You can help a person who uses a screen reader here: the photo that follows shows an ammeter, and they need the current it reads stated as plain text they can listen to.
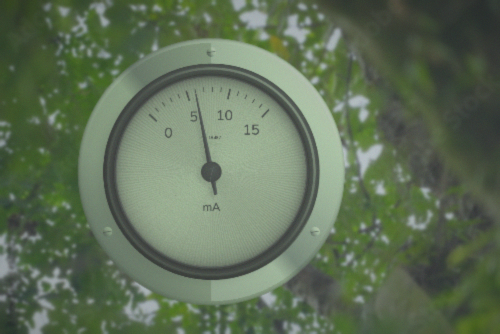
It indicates 6 mA
